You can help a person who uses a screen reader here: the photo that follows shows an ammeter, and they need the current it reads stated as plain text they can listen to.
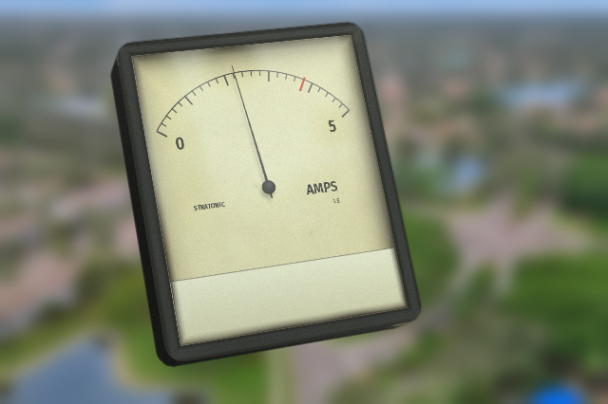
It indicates 2.2 A
